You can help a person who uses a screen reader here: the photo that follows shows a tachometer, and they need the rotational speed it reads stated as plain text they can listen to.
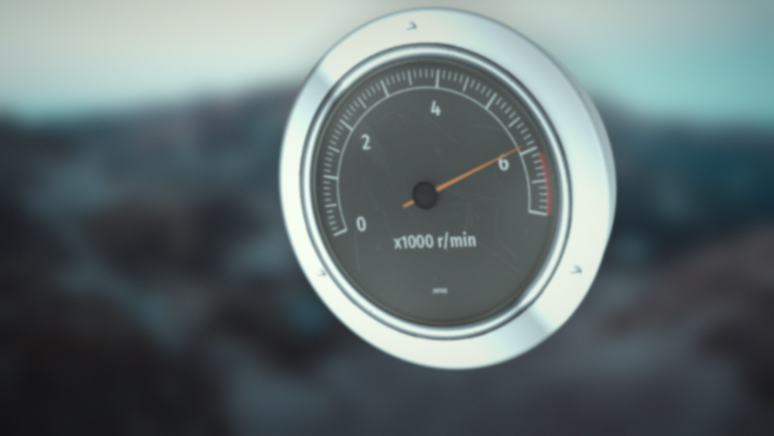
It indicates 5900 rpm
